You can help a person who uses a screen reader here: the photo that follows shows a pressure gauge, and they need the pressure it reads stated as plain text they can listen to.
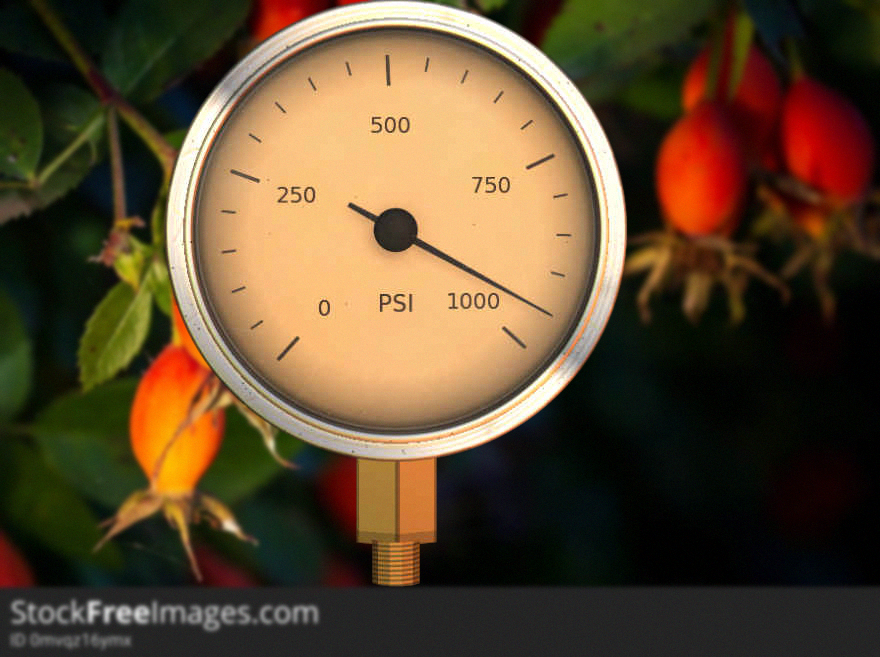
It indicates 950 psi
